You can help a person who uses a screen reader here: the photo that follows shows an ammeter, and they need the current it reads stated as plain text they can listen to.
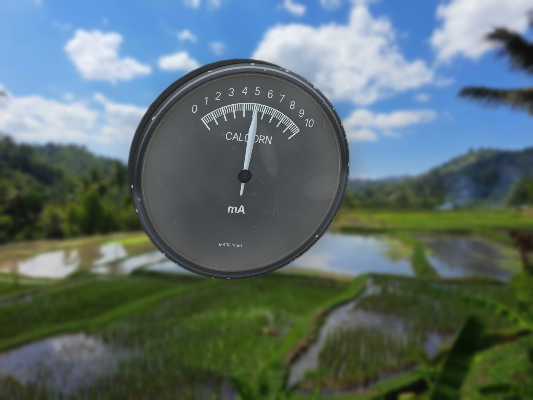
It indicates 5 mA
